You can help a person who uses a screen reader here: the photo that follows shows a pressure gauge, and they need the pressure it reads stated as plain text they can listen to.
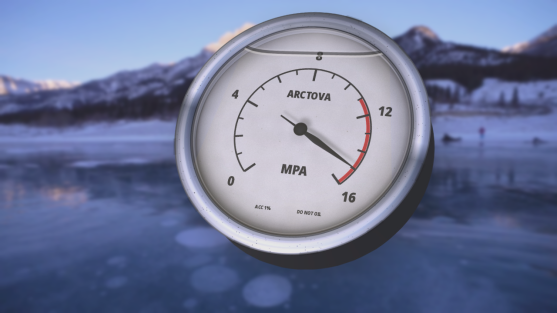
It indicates 15 MPa
